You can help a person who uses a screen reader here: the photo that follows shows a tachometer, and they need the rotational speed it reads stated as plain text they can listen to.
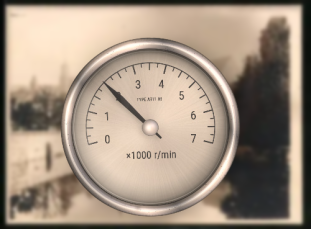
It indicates 2000 rpm
